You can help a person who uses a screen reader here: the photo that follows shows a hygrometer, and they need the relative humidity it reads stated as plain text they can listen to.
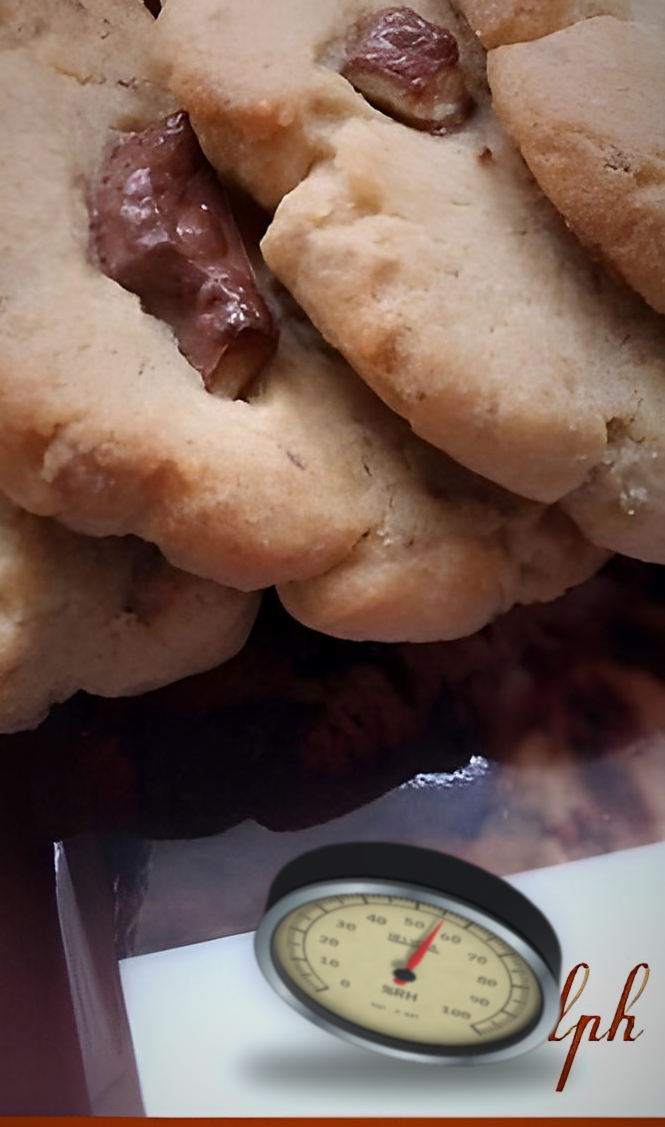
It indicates 55 %
